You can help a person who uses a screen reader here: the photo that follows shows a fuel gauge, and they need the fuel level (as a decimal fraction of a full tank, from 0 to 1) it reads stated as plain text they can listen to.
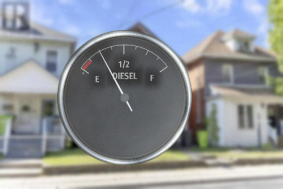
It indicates 0.25
